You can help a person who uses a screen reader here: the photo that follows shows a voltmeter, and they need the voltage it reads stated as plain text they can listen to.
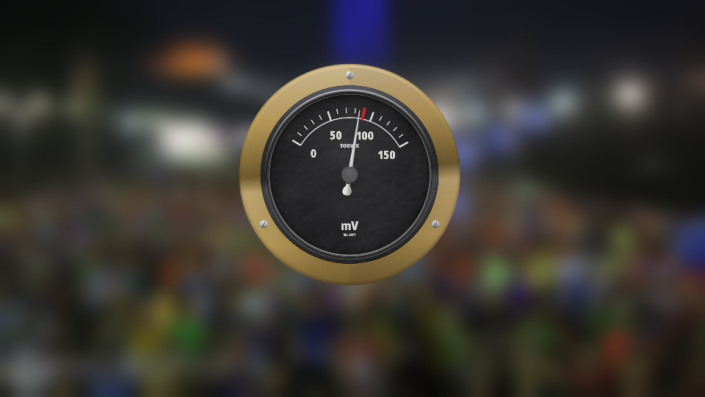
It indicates 85 mV
